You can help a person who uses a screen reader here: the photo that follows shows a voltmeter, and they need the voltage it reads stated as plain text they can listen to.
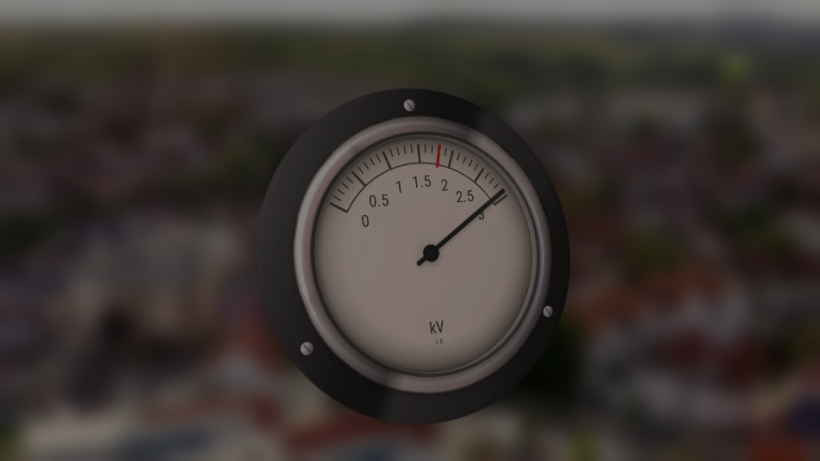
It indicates 2.9 kV
